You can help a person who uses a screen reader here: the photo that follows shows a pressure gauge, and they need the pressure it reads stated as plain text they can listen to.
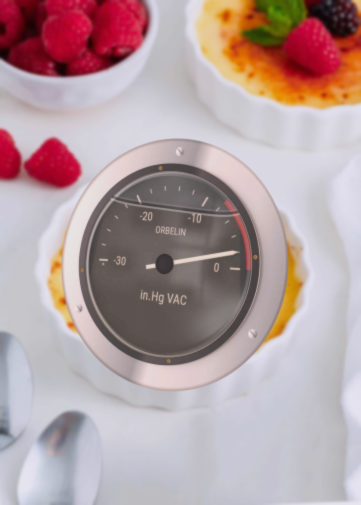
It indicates -2 inHg
